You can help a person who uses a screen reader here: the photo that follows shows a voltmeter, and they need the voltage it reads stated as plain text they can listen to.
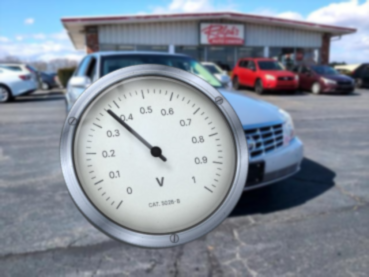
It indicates 0.36 V
